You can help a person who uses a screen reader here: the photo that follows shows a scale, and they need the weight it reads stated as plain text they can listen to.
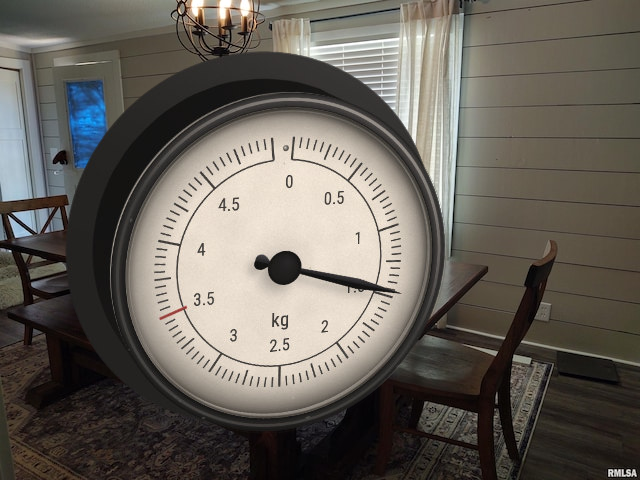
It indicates 1.45 kg
